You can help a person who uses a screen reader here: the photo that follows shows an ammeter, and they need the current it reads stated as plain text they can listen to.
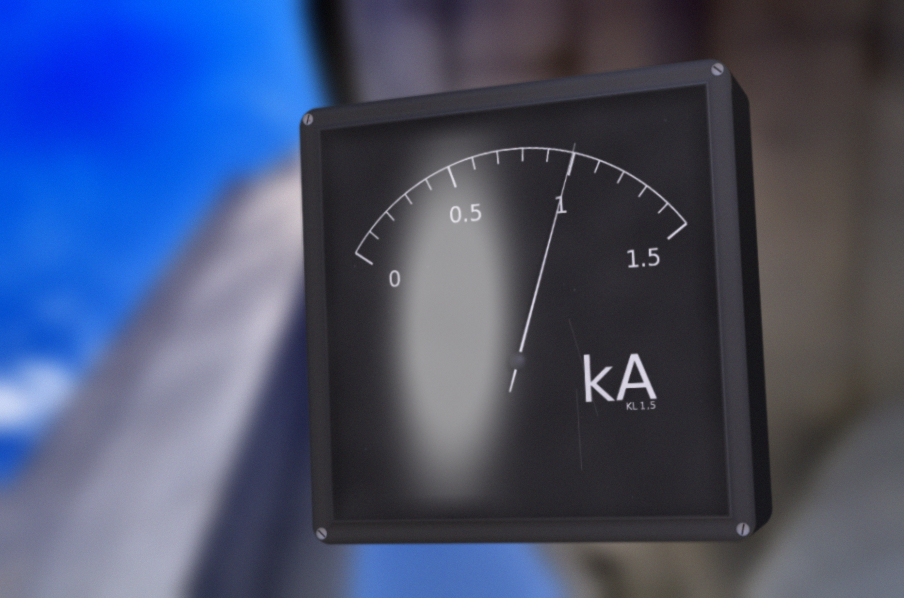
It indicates 1 kA
